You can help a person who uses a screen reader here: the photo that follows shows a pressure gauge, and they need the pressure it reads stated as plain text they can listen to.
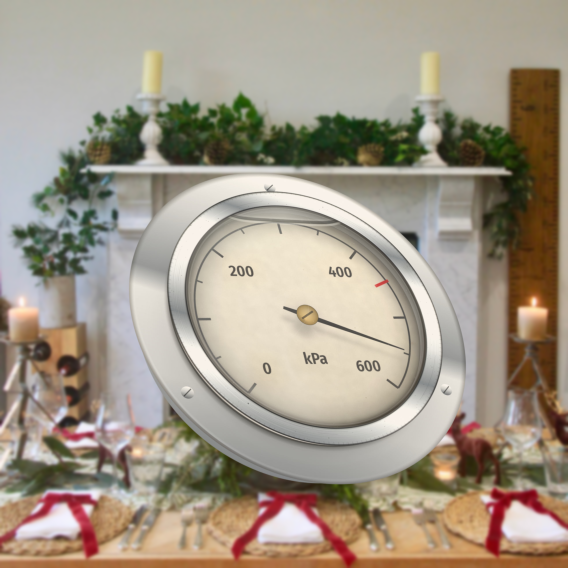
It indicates 550 kPa
